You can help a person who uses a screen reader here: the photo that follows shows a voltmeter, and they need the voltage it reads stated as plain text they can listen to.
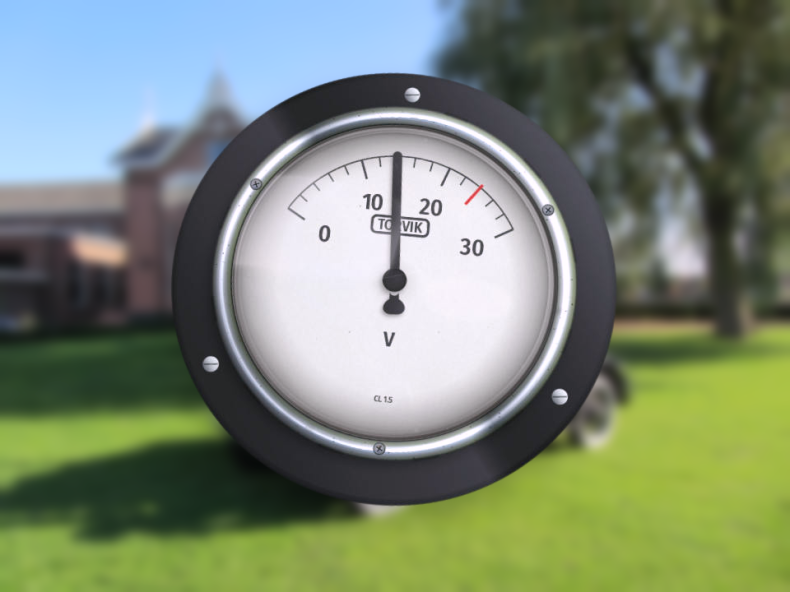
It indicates 14 V
